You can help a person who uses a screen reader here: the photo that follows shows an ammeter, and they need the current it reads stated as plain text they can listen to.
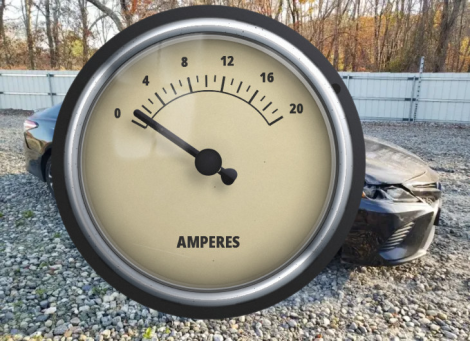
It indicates 1 A
